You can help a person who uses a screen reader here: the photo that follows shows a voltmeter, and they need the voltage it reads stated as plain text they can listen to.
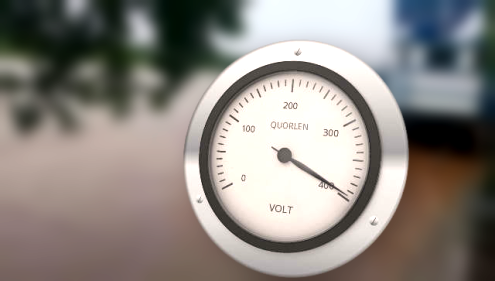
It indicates 395 V
